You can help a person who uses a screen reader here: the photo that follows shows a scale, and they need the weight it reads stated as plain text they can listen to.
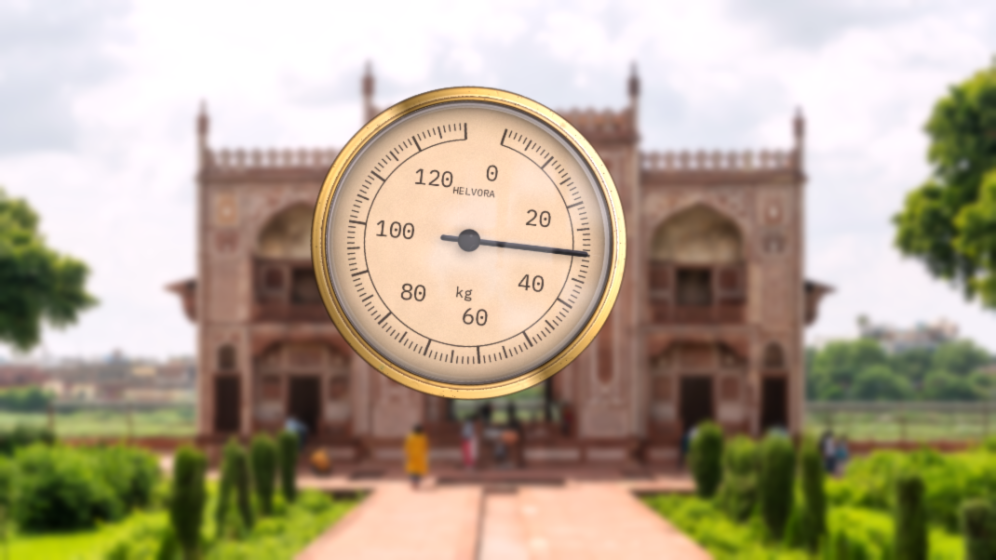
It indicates 30 kg
